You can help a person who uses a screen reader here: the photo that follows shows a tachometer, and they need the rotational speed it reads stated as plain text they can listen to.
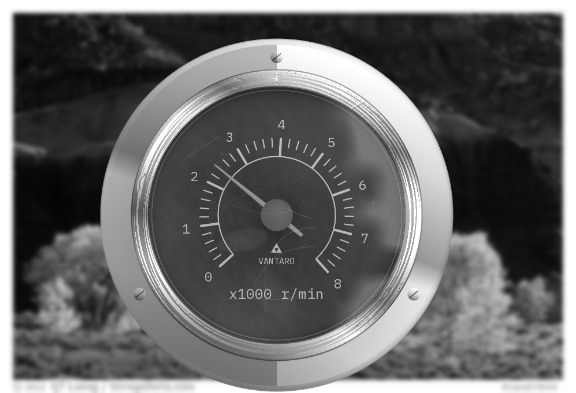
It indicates 2400 rpm
